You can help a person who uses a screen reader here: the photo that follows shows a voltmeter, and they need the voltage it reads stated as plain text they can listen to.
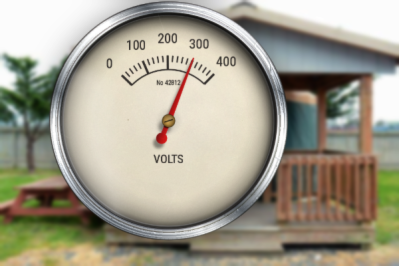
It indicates 300 V
